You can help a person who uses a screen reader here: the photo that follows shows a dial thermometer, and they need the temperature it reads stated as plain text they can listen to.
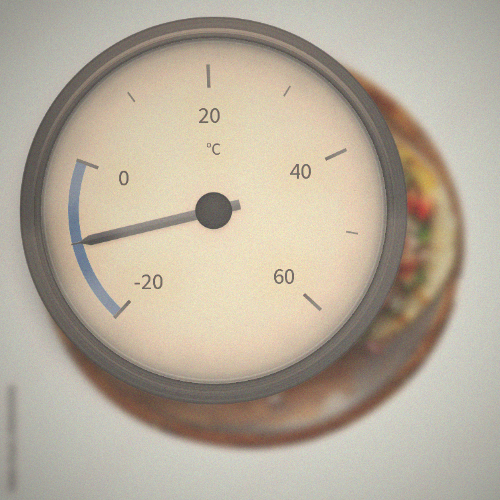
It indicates -10 °C
